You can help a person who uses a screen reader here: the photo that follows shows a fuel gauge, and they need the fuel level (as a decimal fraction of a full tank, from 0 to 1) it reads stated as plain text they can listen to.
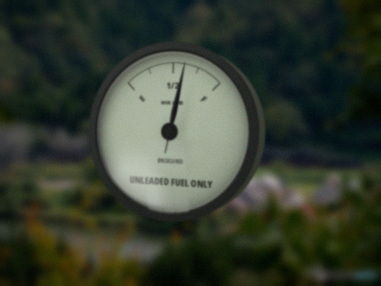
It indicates 0.625
